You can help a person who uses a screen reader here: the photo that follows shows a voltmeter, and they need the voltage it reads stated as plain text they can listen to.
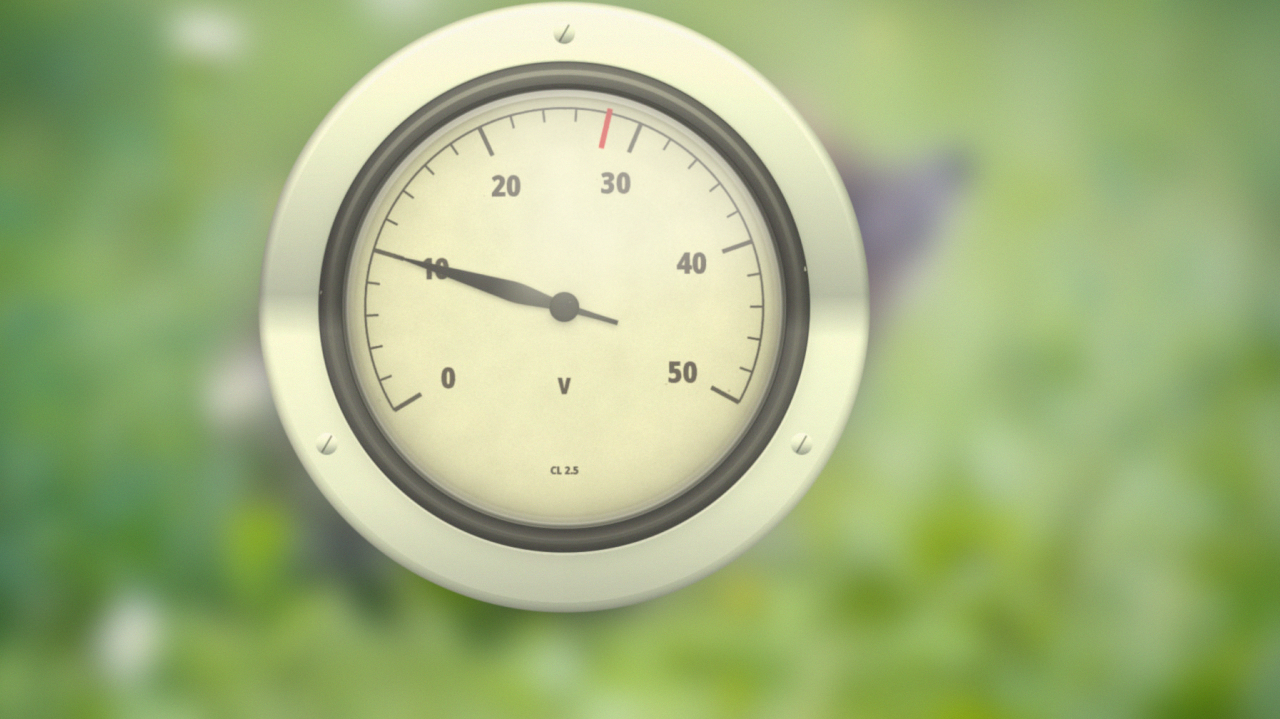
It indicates 10 V
